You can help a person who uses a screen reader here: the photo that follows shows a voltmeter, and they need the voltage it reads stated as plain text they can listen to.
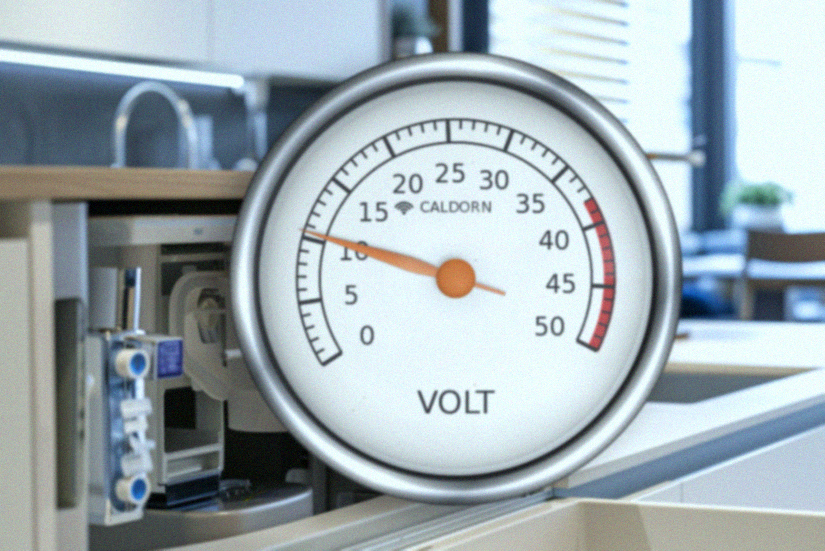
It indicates 10.5 V
